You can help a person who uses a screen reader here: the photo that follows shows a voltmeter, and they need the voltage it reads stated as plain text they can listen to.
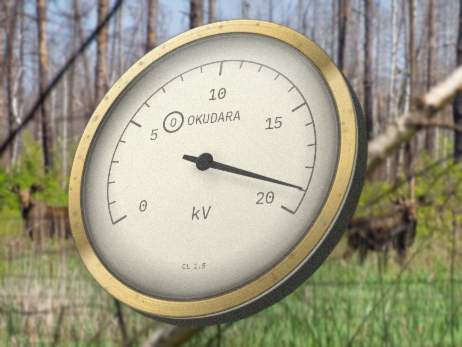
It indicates 19 kV
